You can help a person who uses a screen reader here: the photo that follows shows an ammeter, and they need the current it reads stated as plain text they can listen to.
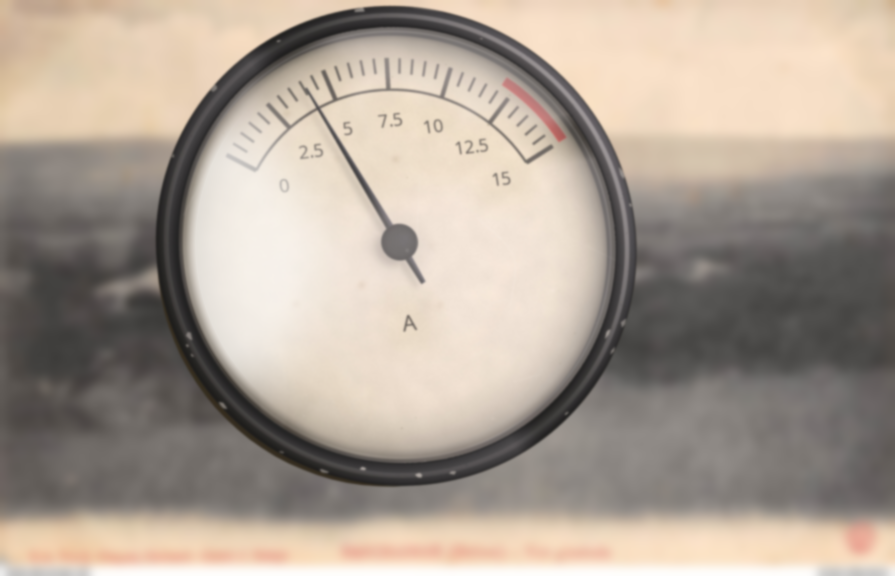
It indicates 4 A
